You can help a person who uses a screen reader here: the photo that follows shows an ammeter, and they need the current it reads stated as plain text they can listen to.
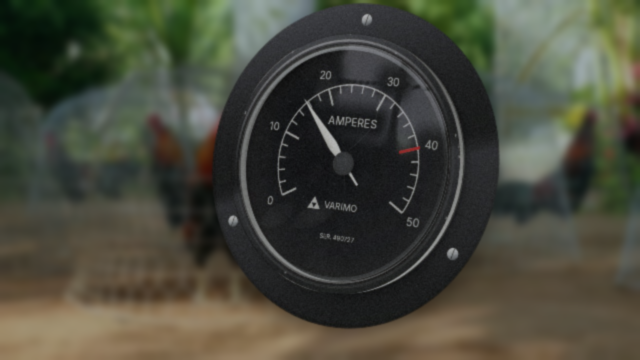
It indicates 16 A
